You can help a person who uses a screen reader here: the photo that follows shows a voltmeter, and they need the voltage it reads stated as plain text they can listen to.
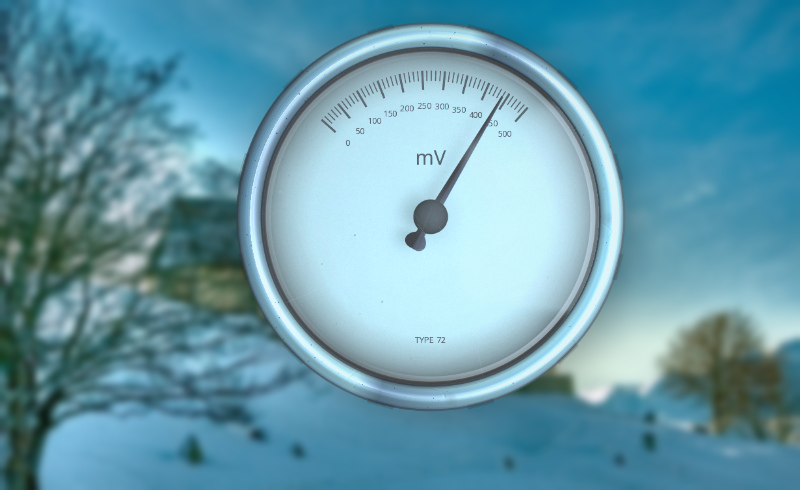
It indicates 440 mV
